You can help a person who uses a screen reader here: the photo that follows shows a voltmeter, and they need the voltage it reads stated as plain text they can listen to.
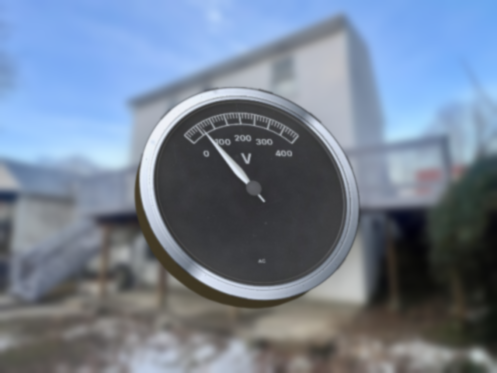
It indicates 50 V
